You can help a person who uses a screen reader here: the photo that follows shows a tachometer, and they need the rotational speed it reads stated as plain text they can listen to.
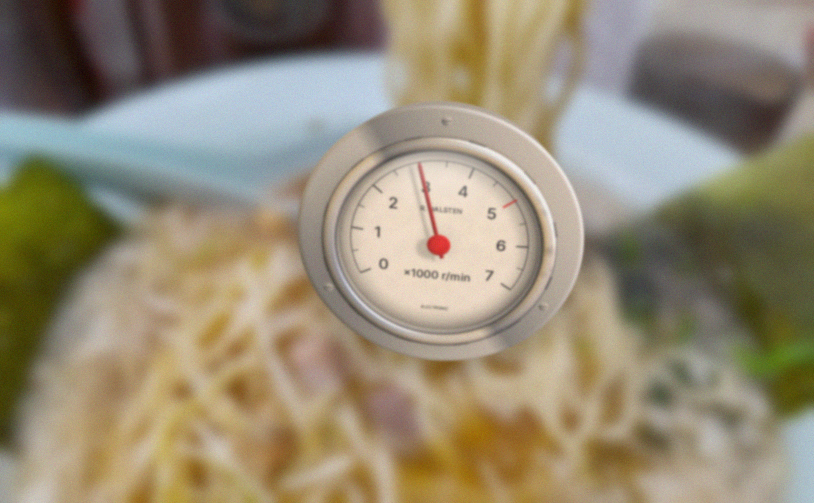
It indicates 3000 rpm
